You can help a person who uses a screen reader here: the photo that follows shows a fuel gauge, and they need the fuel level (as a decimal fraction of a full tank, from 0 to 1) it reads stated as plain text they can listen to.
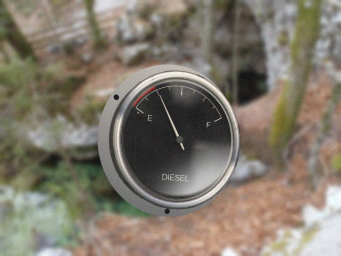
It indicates 0.25
